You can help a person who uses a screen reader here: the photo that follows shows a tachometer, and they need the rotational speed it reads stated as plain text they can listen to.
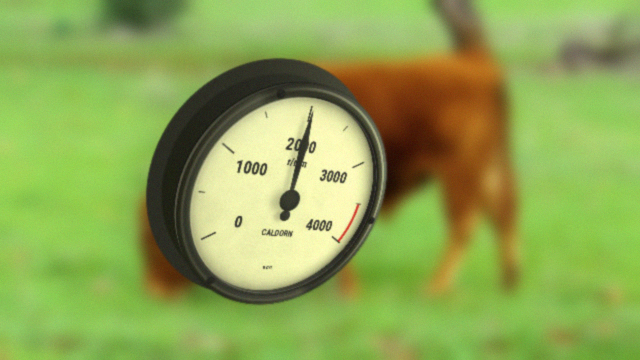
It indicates 2000 rpm
